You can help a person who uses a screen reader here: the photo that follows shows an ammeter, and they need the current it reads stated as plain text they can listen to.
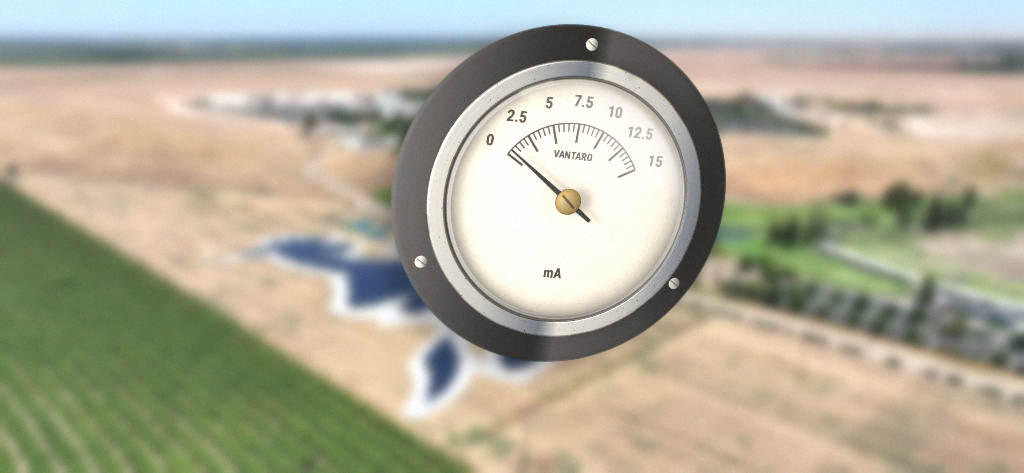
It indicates 0.5 mA
